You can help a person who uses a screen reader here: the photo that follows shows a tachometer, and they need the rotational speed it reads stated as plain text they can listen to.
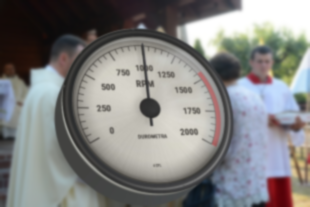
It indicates 1000 rpm
